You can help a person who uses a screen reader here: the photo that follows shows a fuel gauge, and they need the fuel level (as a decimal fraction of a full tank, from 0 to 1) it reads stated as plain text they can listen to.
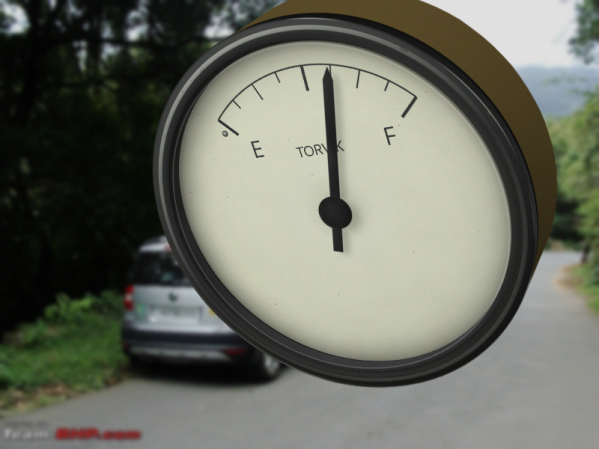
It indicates 0.625
